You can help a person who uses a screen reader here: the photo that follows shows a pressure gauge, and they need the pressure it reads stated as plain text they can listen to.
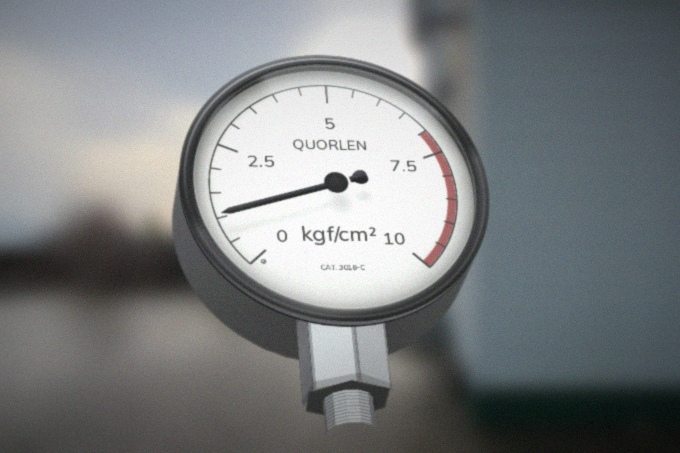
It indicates 1 kg/cm²
